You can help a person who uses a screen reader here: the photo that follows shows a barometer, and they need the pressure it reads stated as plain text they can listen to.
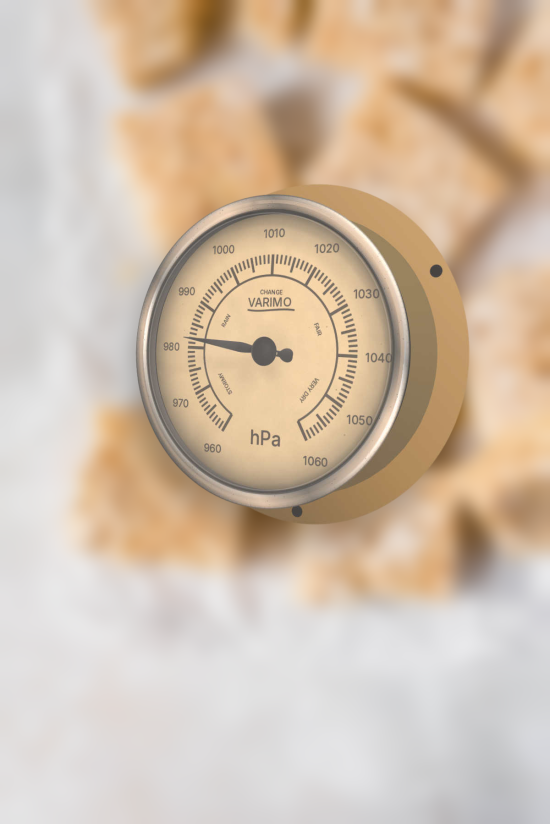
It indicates 982 hPa
